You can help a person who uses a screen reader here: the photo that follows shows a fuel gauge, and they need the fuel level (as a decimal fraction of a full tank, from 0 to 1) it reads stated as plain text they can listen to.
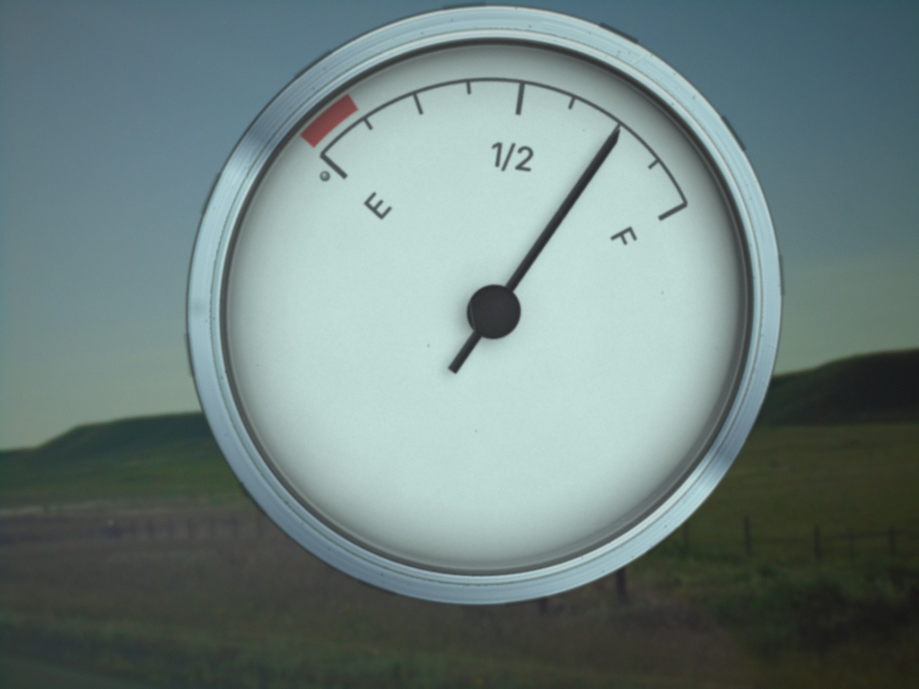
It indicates 0.75
